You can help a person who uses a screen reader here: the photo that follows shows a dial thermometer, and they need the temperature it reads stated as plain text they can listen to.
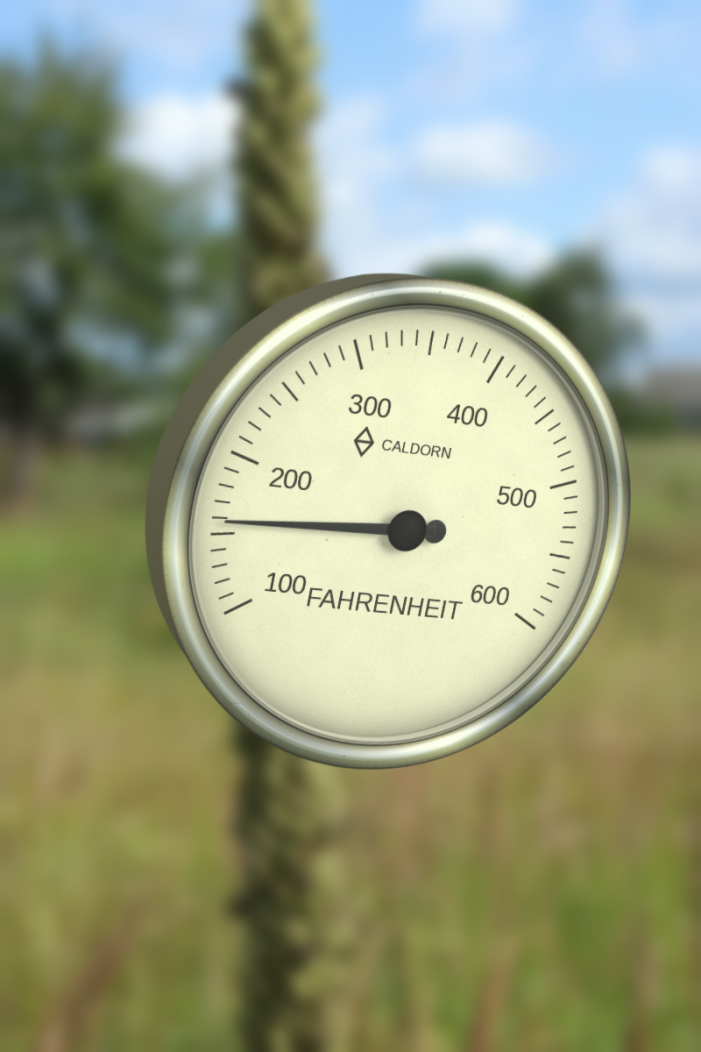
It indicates 160 °F
